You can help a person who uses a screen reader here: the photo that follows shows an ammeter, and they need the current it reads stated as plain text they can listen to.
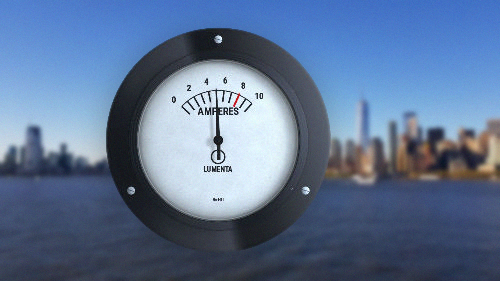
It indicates 5 A
